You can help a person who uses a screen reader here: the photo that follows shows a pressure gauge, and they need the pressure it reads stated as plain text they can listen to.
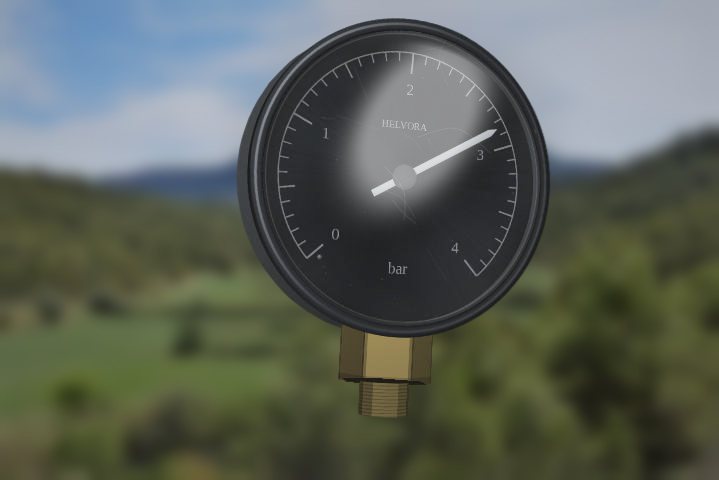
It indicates 2.85 bar
